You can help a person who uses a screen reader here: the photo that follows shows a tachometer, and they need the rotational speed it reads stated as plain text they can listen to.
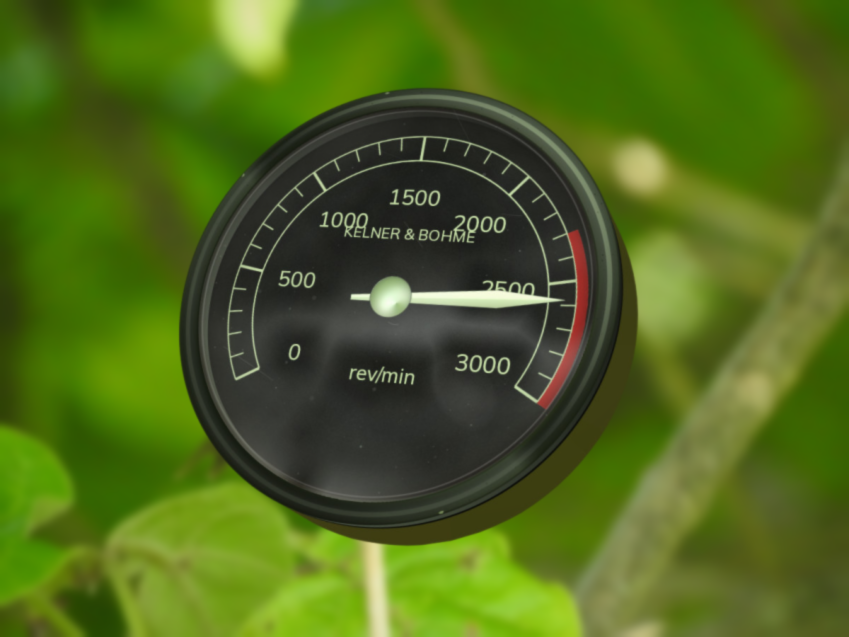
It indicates 2600 rpm
